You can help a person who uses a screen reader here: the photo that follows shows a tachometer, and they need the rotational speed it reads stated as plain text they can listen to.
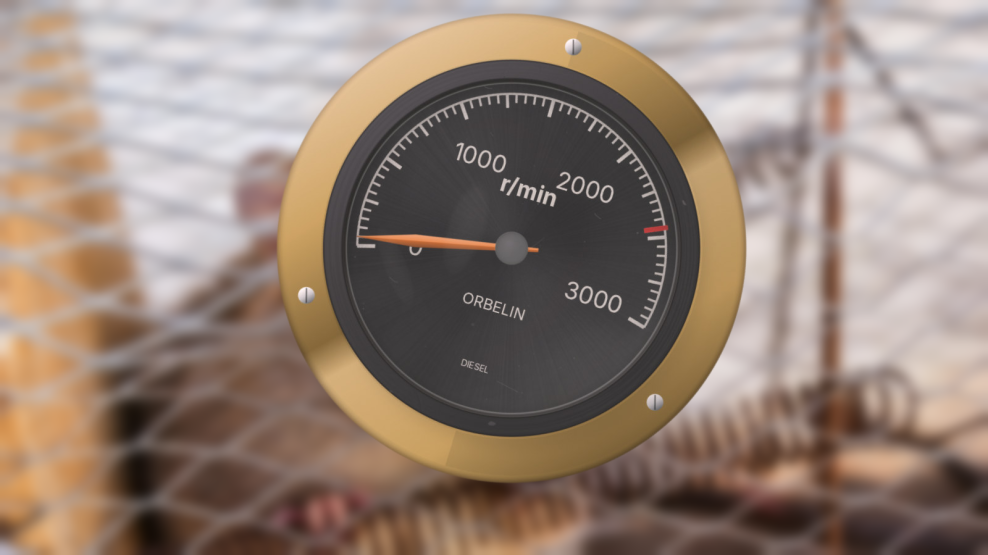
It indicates 50 rpm
